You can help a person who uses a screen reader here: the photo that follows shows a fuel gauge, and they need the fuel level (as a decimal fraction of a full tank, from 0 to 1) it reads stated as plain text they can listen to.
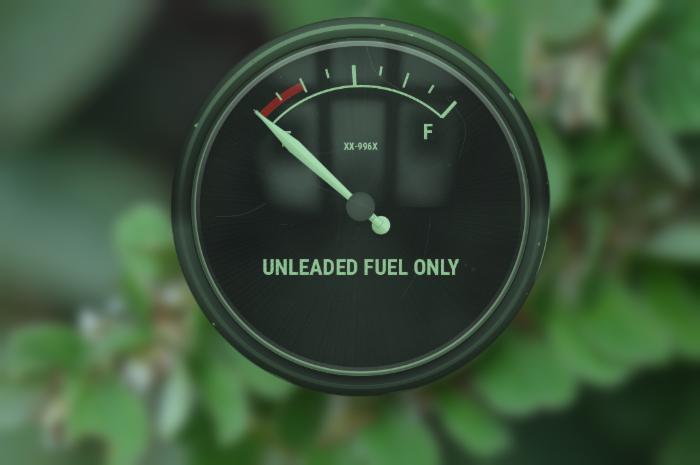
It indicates 0
